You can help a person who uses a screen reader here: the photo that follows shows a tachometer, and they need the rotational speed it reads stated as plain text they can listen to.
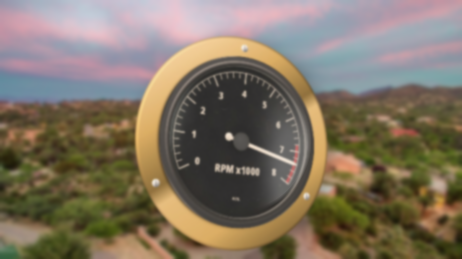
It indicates 7400 rpm
